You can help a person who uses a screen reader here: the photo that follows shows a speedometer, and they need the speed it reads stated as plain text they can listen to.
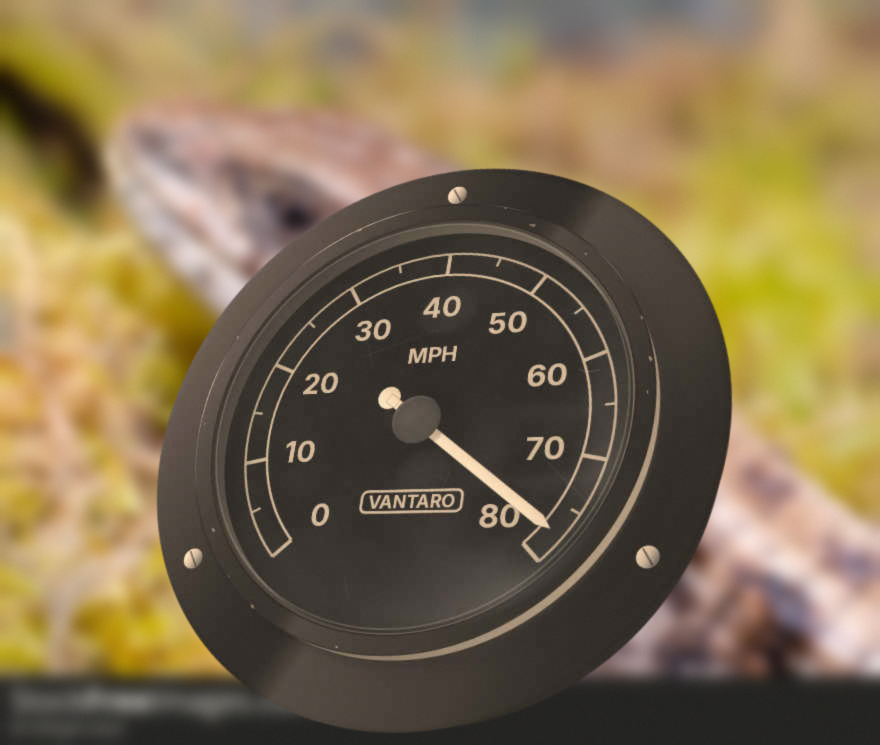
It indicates 77.5 mph
